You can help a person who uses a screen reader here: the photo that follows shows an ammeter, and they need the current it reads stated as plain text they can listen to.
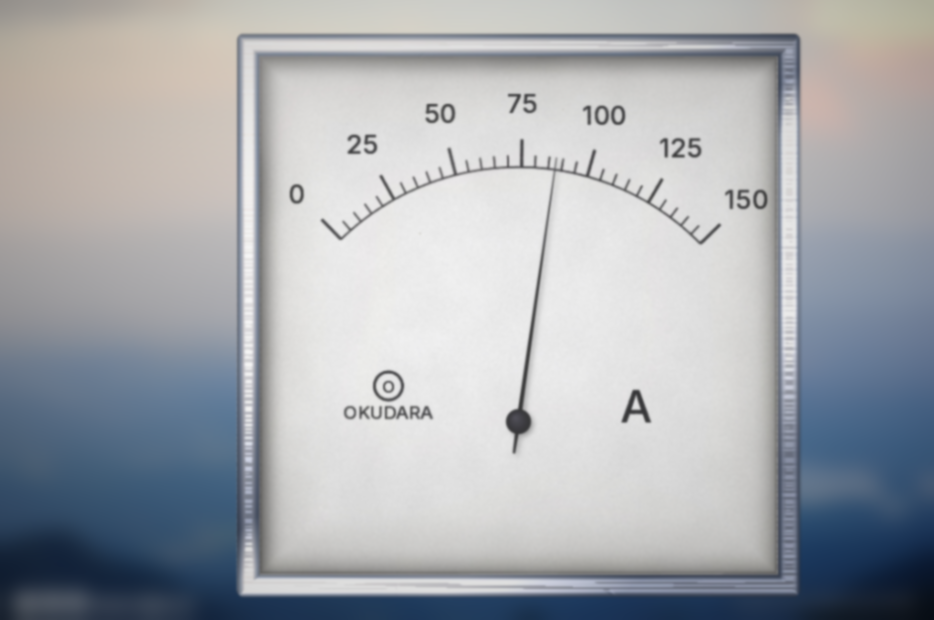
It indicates 87.5 A
